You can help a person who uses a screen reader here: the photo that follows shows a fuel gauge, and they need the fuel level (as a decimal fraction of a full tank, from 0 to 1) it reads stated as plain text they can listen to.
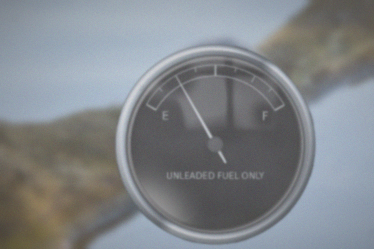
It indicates 0.25
